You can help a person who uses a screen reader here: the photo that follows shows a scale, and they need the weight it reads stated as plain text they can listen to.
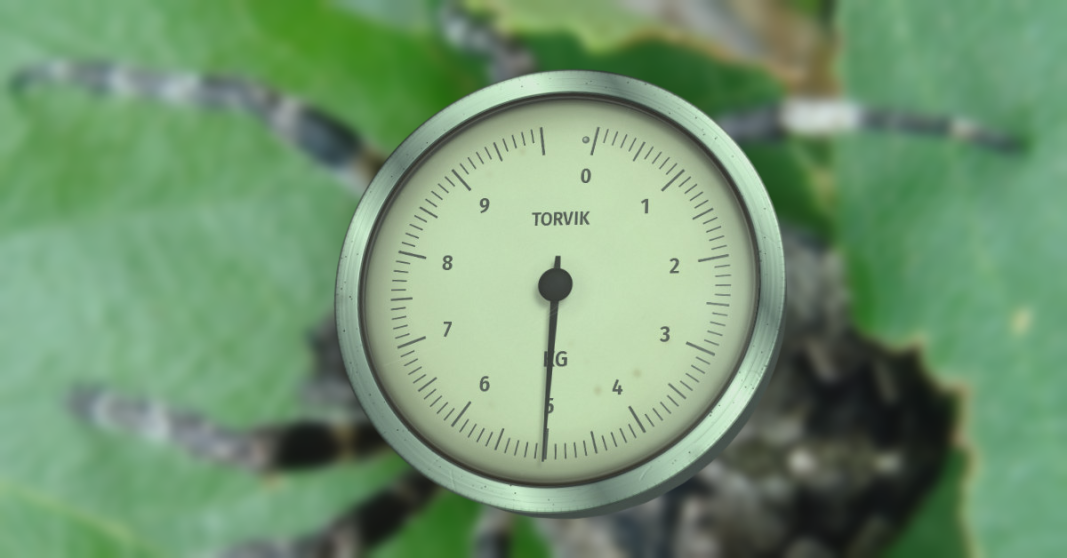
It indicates 5 kg
